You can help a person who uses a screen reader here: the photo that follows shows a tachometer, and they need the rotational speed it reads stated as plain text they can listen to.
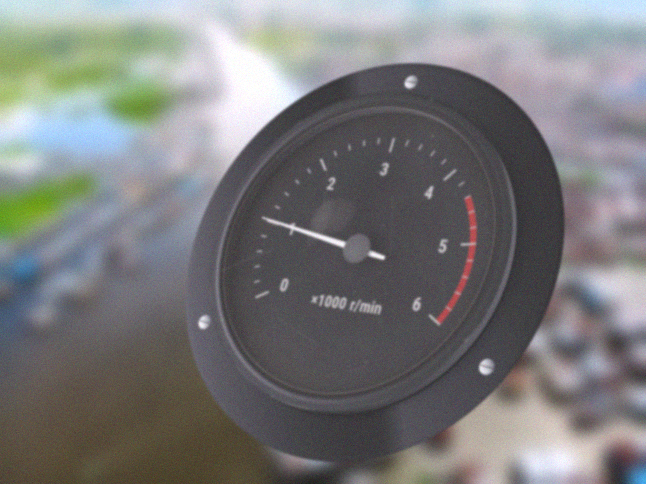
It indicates 1000 rpm
